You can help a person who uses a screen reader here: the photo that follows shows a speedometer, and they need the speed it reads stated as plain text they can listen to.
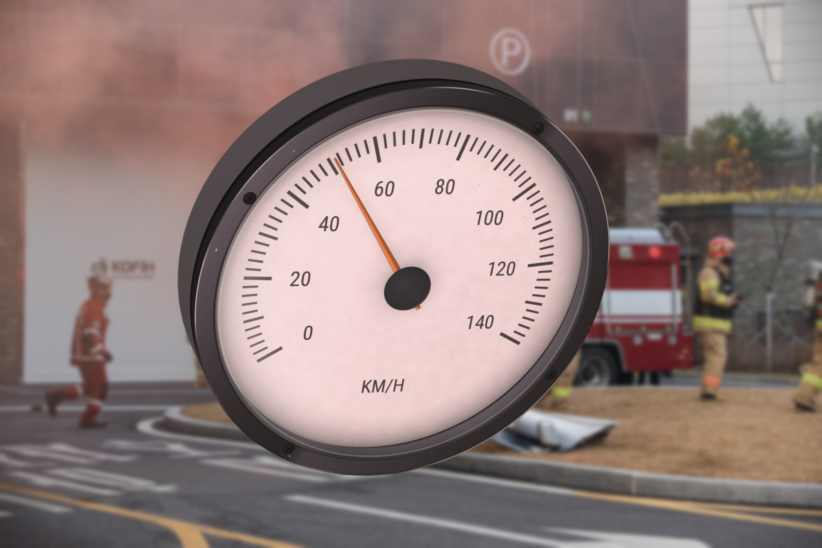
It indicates 51 km/h
